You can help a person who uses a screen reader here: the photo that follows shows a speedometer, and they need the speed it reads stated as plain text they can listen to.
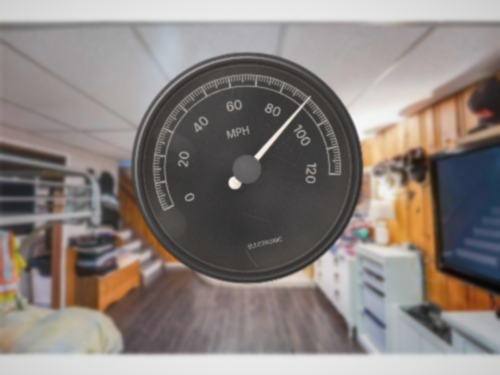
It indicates 90 mph
